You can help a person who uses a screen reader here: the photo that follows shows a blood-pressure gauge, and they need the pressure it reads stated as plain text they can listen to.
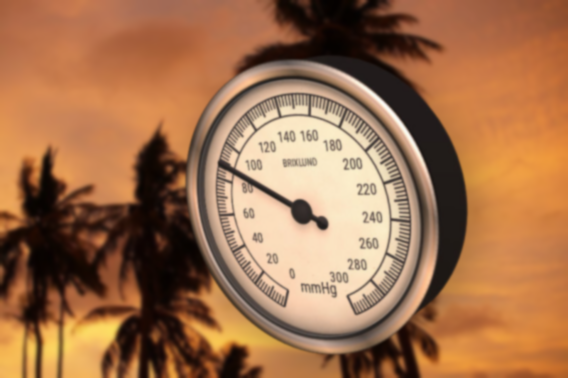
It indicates 90 mmHg
